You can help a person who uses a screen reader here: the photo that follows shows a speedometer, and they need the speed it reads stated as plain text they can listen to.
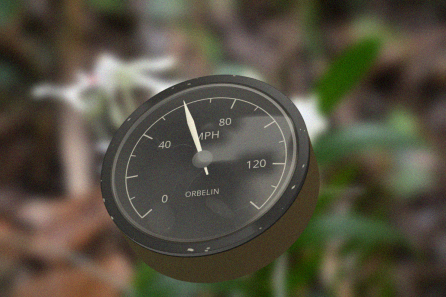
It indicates 60 mph
